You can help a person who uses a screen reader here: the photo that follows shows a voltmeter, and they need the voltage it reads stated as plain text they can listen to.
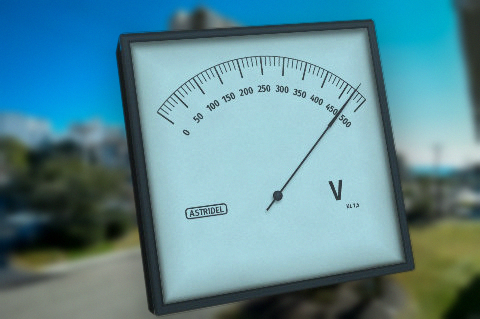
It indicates 470 V
